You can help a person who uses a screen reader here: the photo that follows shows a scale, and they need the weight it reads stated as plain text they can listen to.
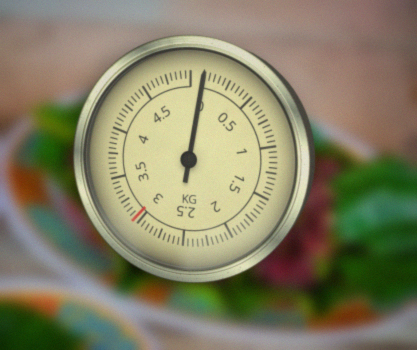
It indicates 0 kg
